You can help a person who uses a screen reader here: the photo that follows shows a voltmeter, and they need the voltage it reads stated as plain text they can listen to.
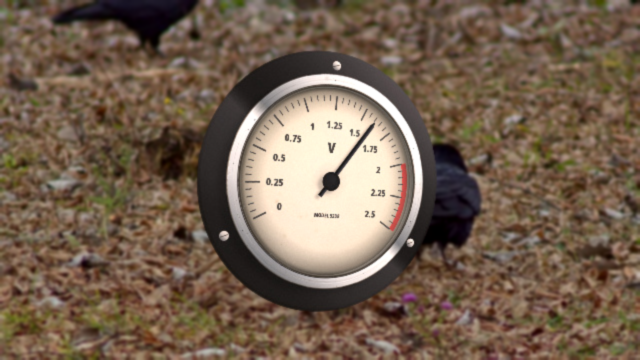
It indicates 1.6 V
